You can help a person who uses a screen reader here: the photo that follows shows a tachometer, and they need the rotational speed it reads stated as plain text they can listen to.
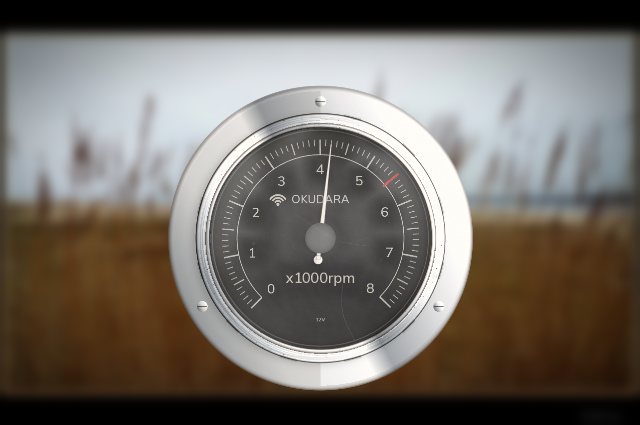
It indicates 4200 rpm
